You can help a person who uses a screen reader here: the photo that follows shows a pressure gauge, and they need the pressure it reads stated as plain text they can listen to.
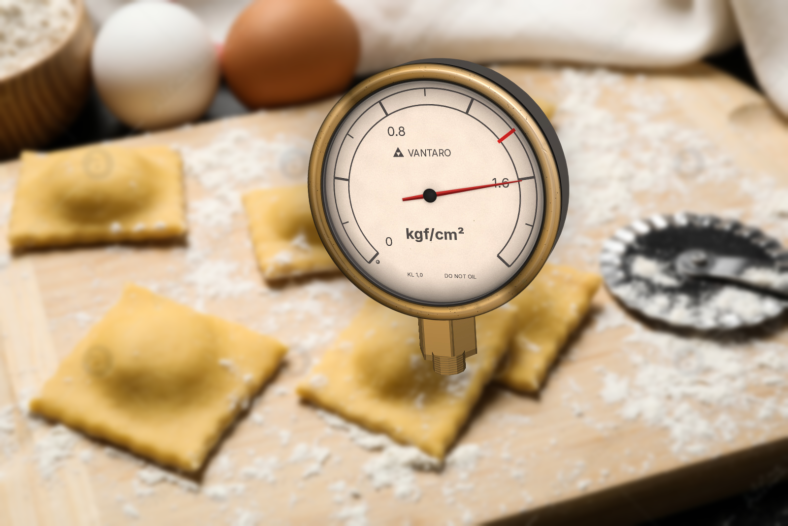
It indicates 1.6 kg/cm²
